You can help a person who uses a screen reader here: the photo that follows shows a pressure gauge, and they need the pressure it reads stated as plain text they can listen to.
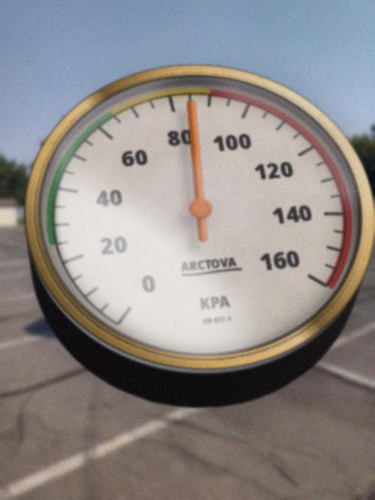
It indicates 85 kPa
